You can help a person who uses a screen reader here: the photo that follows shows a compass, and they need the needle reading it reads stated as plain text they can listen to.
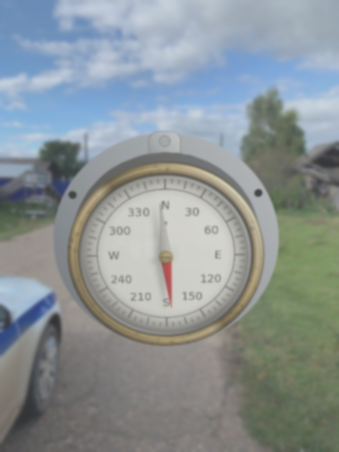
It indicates 175 °
